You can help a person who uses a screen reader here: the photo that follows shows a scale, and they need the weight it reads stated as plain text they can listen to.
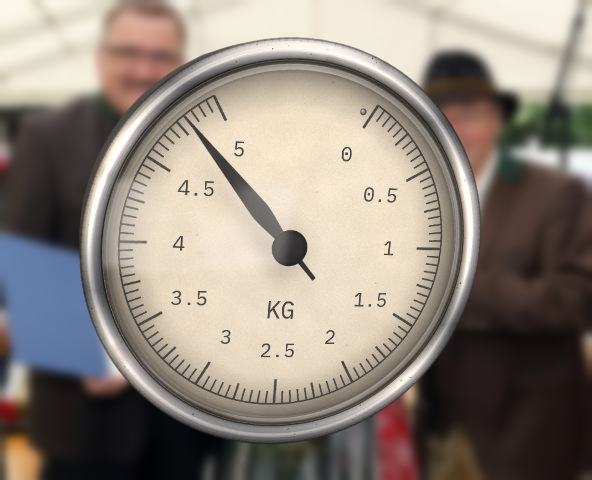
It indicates 4.8 kg
